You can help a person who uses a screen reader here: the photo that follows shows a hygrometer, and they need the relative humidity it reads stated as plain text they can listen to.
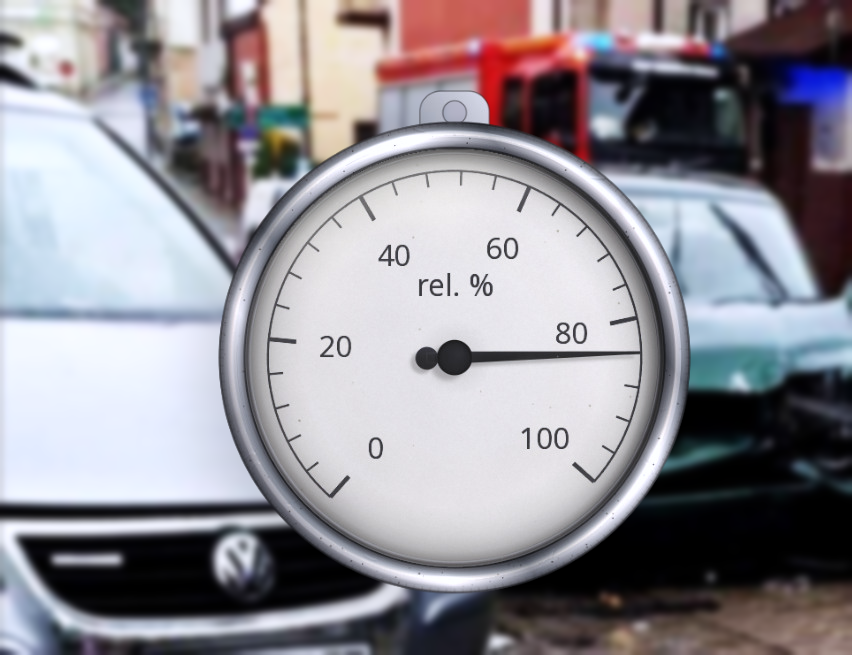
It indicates 84 %
